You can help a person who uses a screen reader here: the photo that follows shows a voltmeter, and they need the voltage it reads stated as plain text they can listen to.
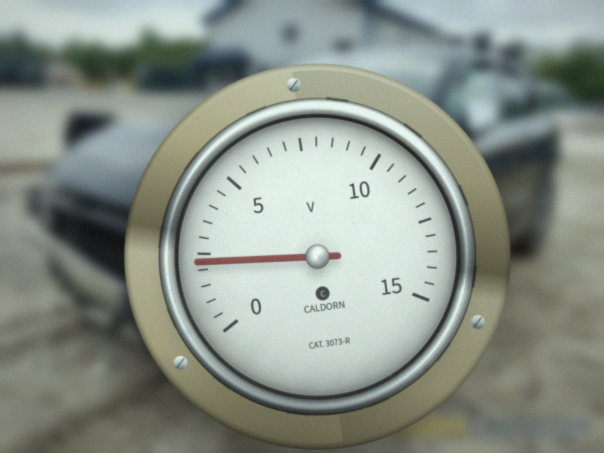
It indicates 2.25 V
